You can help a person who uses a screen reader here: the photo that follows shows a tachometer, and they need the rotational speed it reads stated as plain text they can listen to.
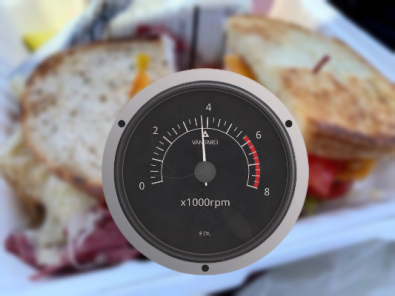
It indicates 3750 rpm
